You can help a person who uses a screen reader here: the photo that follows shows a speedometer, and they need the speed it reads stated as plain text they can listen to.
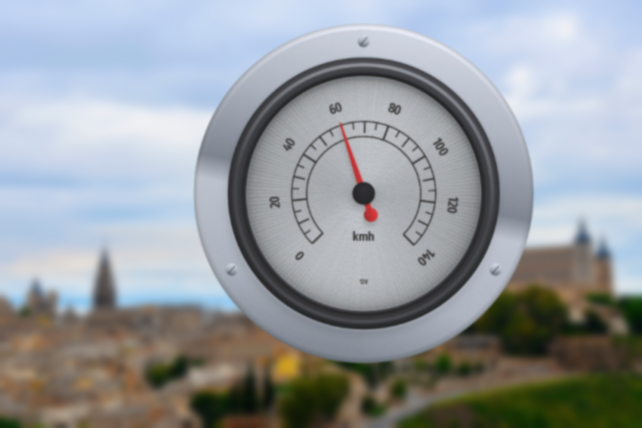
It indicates 60 km/h
